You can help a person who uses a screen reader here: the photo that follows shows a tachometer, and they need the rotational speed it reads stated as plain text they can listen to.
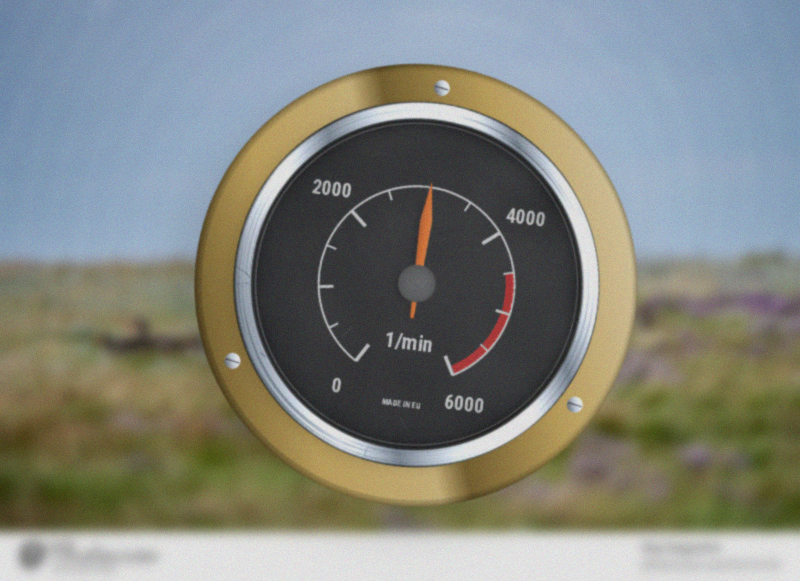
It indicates 3000 rpm
